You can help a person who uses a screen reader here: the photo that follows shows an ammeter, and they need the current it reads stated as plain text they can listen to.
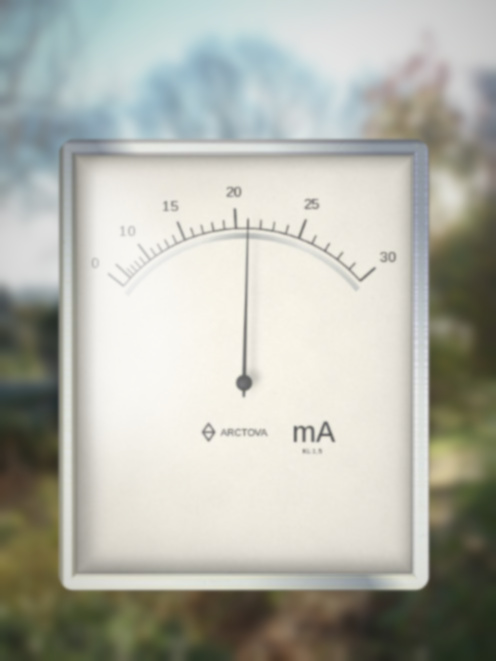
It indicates 21 mA
